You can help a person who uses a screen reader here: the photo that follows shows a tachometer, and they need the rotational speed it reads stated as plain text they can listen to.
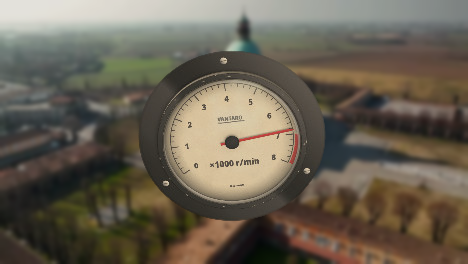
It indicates 6800 rpm
